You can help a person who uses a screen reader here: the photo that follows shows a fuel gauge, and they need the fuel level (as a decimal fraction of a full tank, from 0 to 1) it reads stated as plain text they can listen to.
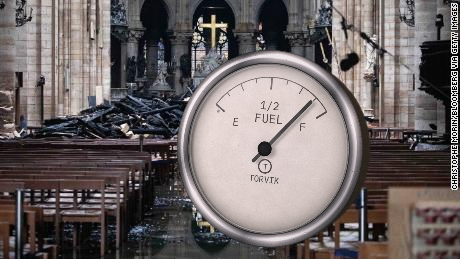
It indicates 0.875
